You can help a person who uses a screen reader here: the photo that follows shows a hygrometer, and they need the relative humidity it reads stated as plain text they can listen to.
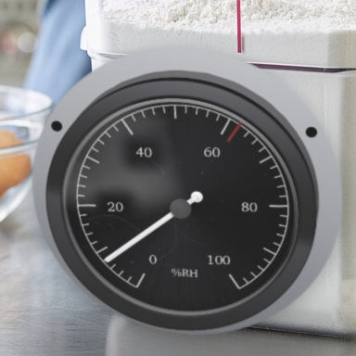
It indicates 8 %
